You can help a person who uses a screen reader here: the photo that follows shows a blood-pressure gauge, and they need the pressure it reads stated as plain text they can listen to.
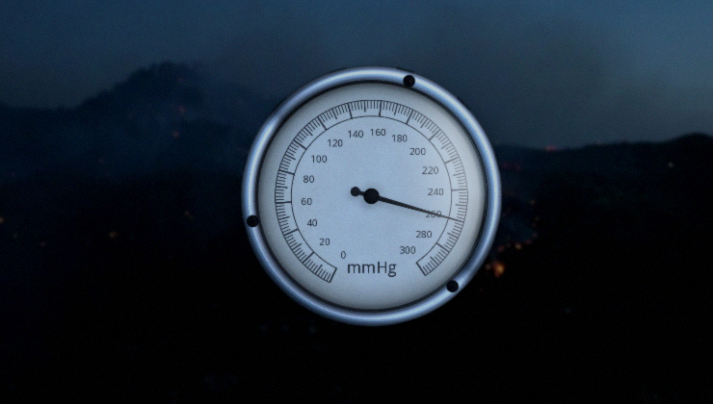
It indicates 260 mmHg
